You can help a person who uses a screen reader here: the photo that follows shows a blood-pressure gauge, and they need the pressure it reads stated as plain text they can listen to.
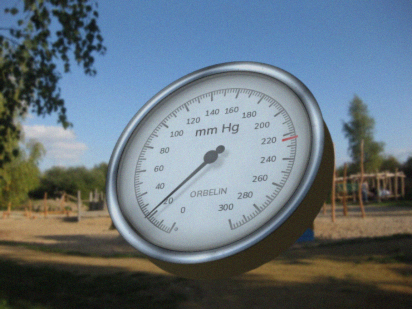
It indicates 20 mmHg
